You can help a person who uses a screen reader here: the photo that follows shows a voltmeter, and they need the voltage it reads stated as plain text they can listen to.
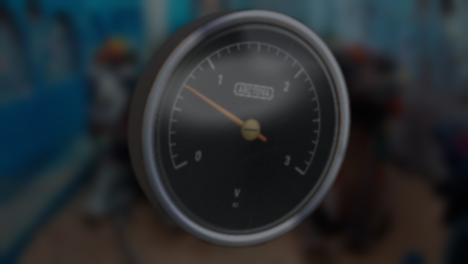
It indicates 0.7 V
